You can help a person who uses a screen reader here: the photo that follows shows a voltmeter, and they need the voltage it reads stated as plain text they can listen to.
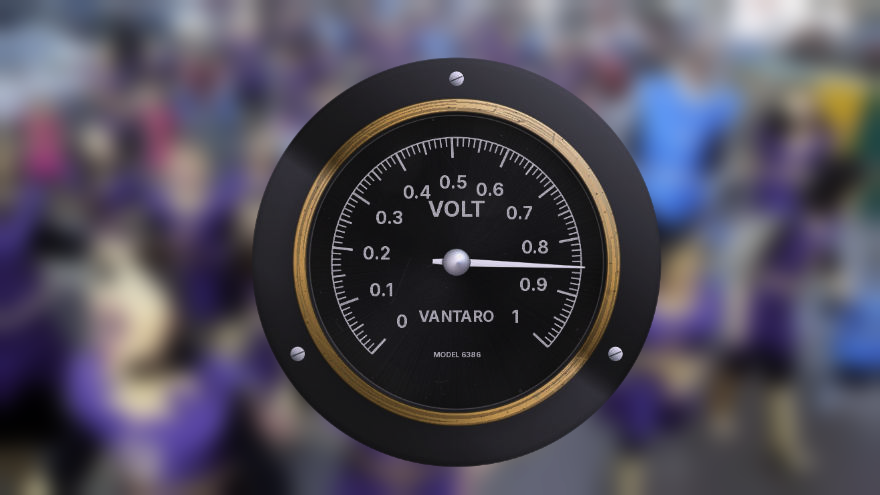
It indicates 0.85 V
